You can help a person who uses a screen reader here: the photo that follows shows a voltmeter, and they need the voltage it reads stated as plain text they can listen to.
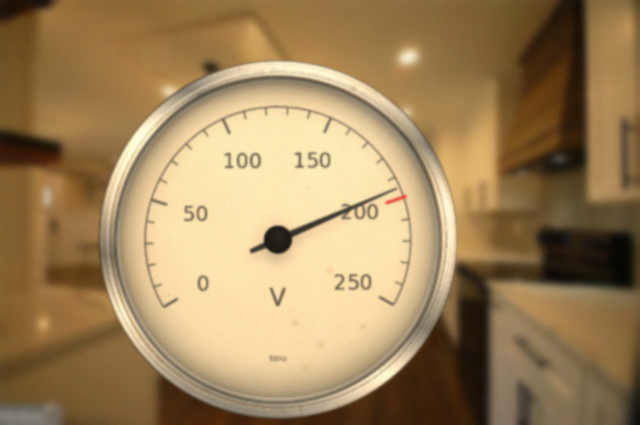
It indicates 195 V
